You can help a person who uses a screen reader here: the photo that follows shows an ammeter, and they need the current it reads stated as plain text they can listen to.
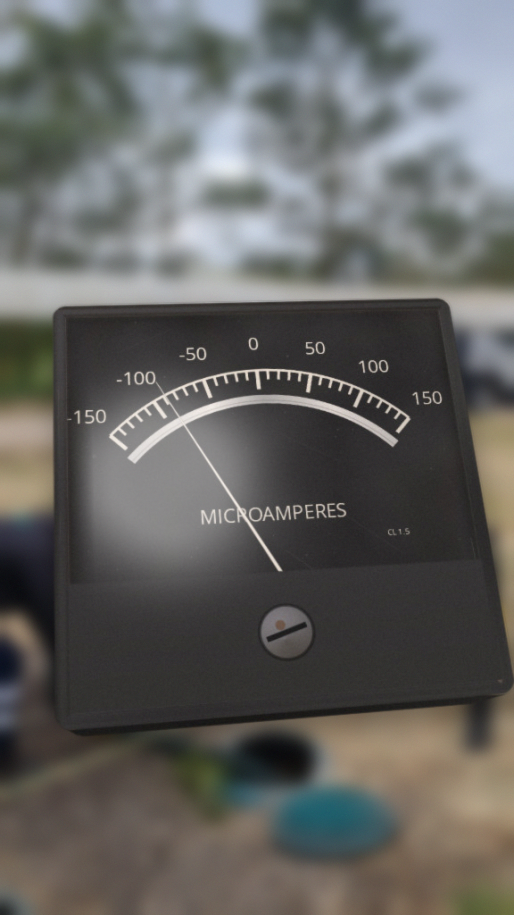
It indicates -90 µA
